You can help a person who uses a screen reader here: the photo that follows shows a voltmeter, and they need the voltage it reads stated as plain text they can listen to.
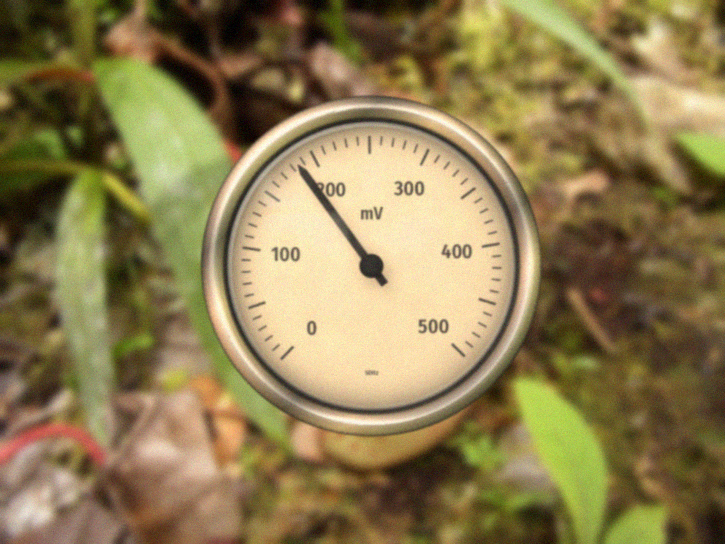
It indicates 185 mV
